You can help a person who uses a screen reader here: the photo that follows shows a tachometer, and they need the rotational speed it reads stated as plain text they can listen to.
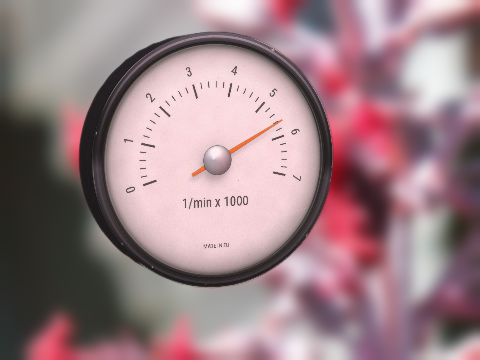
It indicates 5600 rpm
